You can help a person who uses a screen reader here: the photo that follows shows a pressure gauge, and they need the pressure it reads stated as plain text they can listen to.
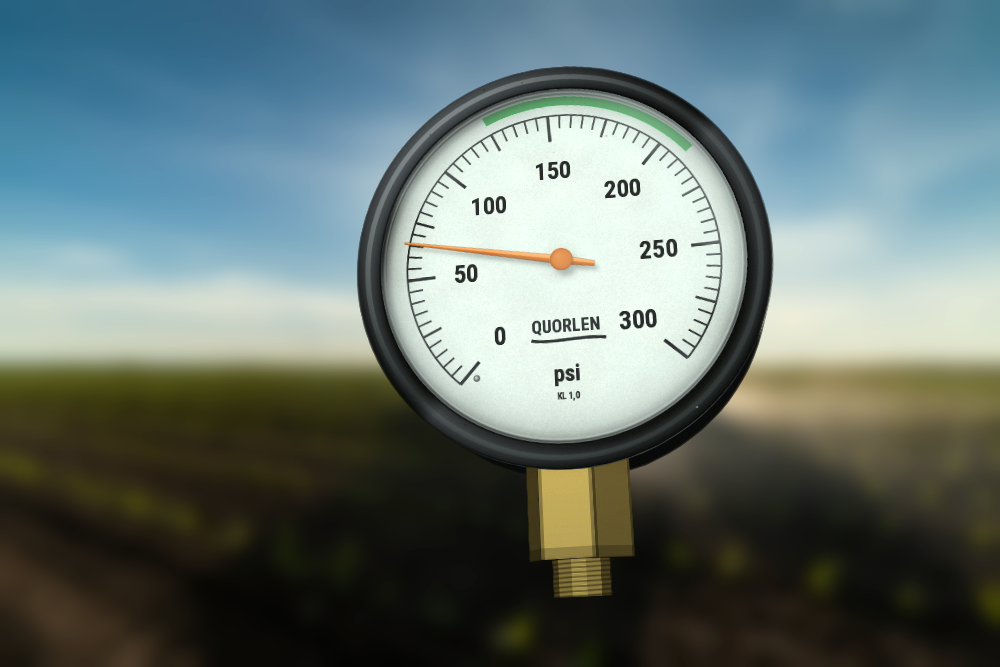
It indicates 65 psi
